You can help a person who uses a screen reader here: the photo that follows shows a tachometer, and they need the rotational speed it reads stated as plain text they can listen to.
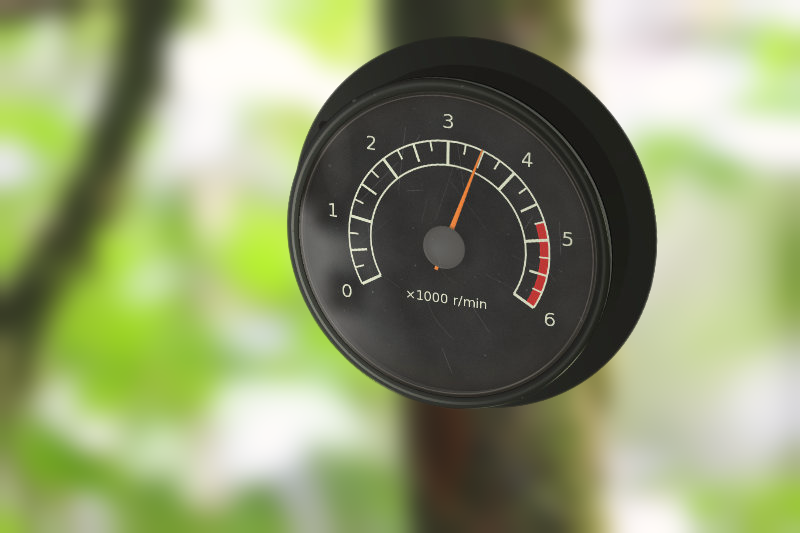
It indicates 3500 rpm
